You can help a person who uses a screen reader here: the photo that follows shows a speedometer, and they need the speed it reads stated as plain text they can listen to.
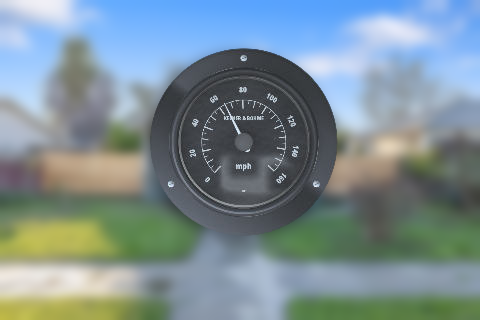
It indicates 65 mph
